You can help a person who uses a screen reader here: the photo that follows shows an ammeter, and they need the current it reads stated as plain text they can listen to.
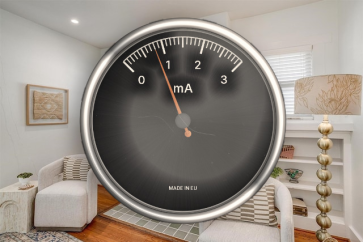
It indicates 0.8 mA
